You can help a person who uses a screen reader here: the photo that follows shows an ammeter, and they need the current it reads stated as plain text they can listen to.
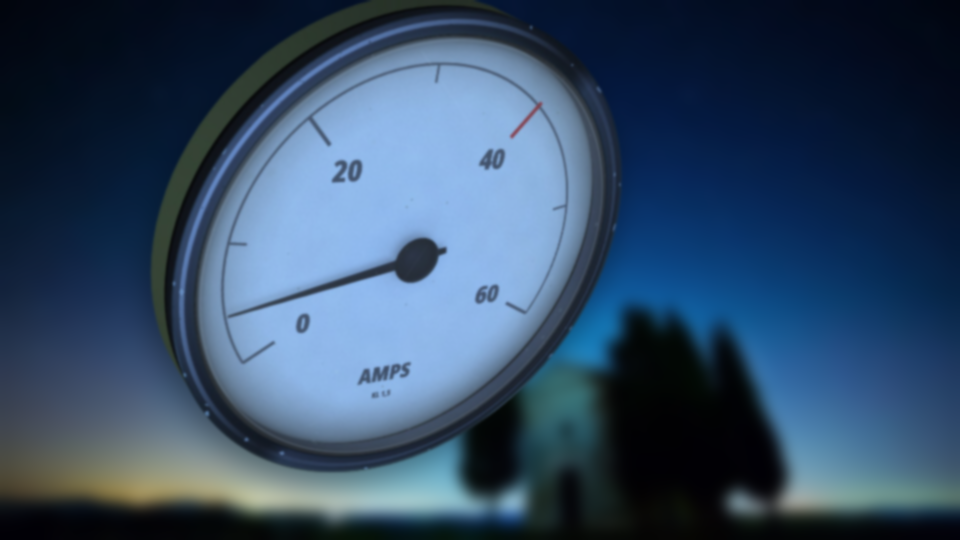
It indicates 5 A
